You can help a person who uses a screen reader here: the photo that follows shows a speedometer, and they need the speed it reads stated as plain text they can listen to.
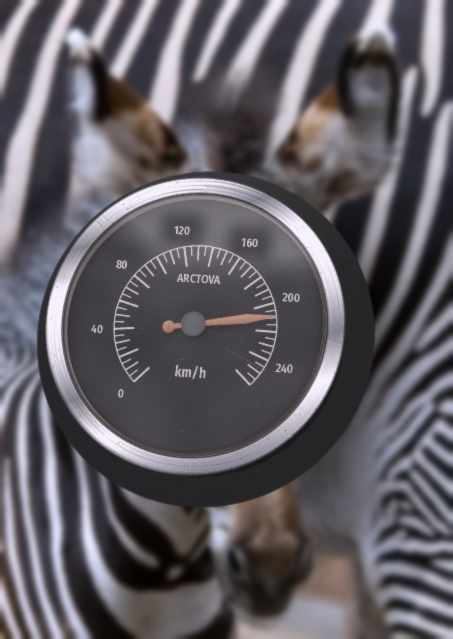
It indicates 210 km/h
